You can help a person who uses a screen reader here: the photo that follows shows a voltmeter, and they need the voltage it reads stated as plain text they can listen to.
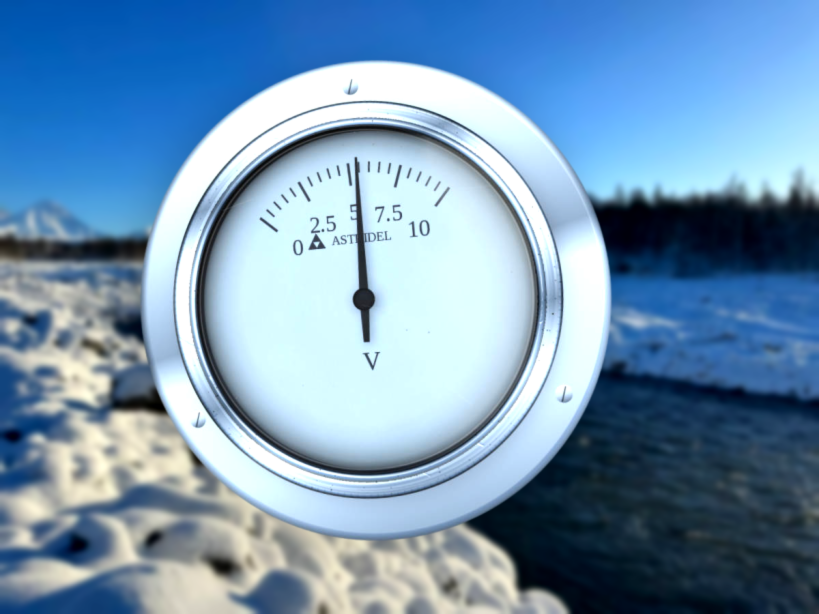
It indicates 5.5 V
